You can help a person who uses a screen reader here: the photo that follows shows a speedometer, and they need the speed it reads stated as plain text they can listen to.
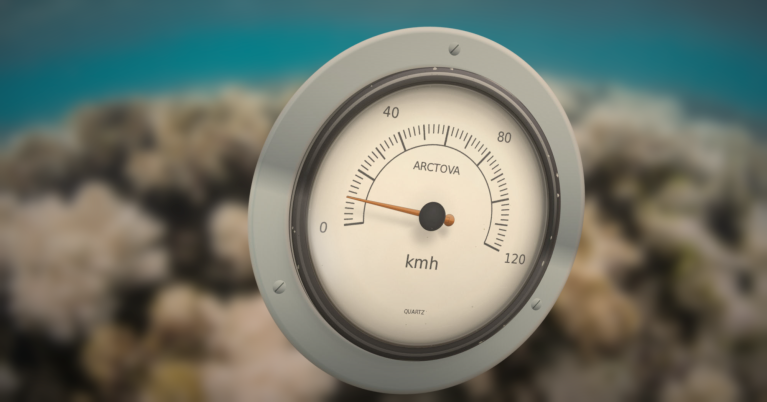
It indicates 10 km/h
